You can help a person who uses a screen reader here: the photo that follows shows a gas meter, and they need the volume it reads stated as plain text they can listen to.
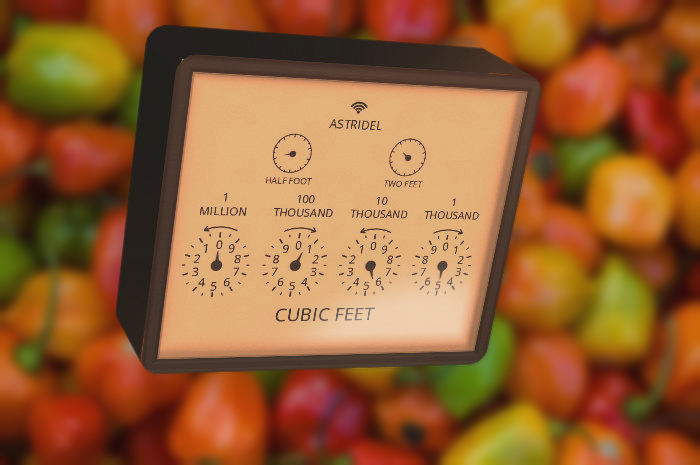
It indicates 5500 ft³
